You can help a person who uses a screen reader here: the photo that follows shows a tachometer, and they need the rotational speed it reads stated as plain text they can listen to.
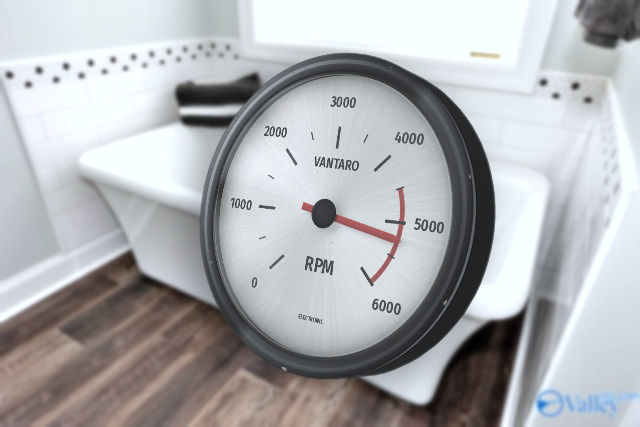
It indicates 5250 rpm
